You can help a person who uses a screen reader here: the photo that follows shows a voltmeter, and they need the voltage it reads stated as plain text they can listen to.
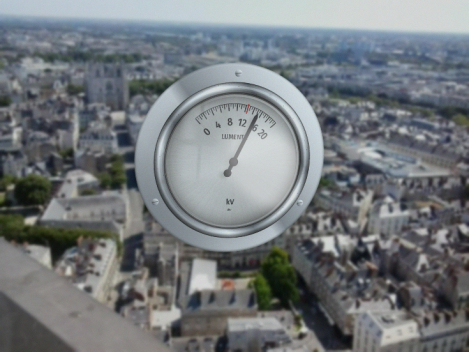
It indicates 15 kV
